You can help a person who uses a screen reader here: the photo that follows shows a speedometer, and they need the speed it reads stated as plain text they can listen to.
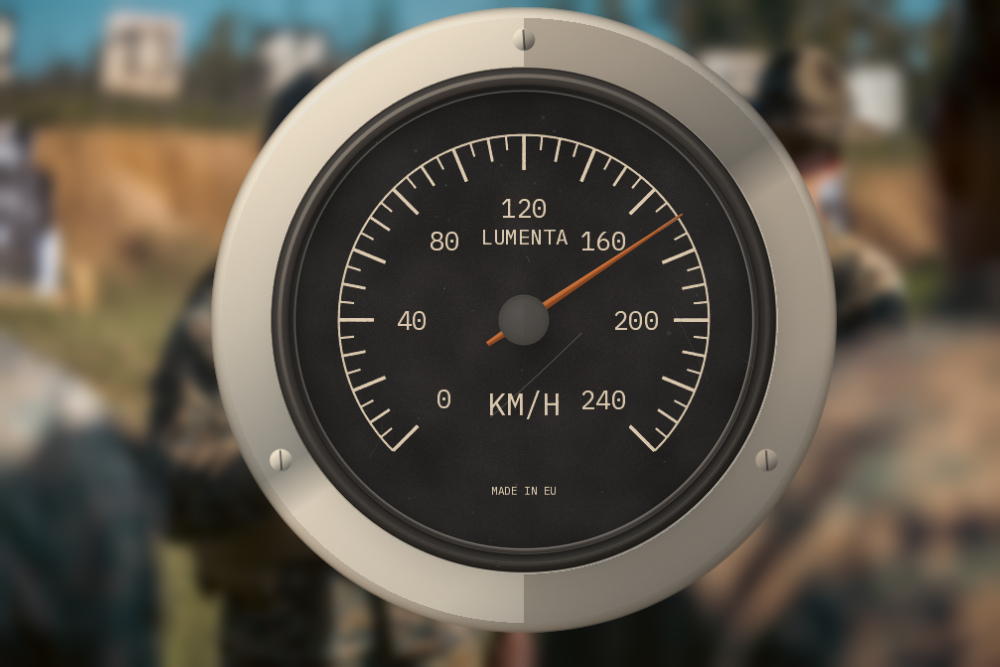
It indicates 170 km/h
